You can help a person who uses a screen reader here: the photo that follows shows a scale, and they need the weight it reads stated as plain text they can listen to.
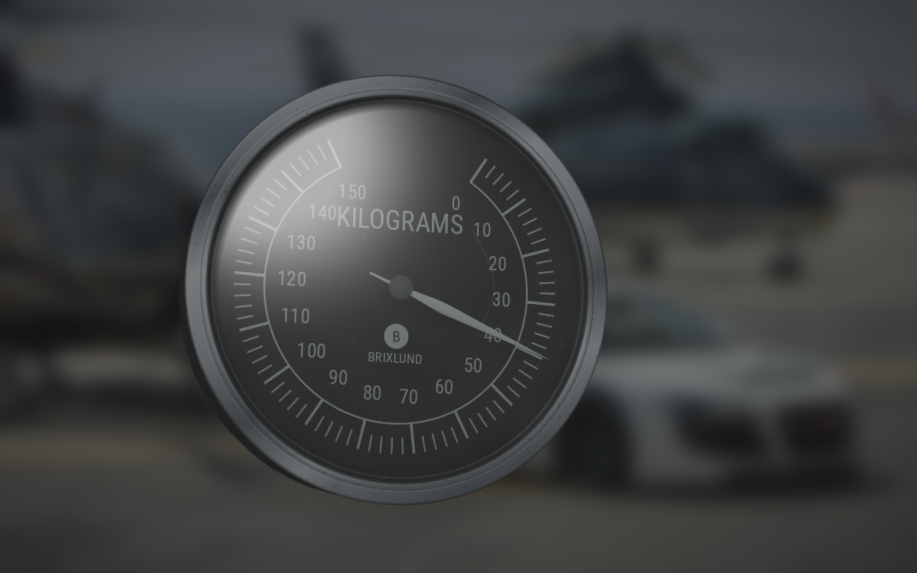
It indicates 40 kg
